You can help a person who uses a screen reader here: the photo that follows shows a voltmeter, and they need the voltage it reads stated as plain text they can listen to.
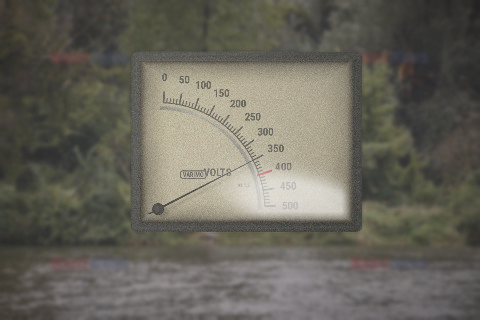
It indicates 350 V
